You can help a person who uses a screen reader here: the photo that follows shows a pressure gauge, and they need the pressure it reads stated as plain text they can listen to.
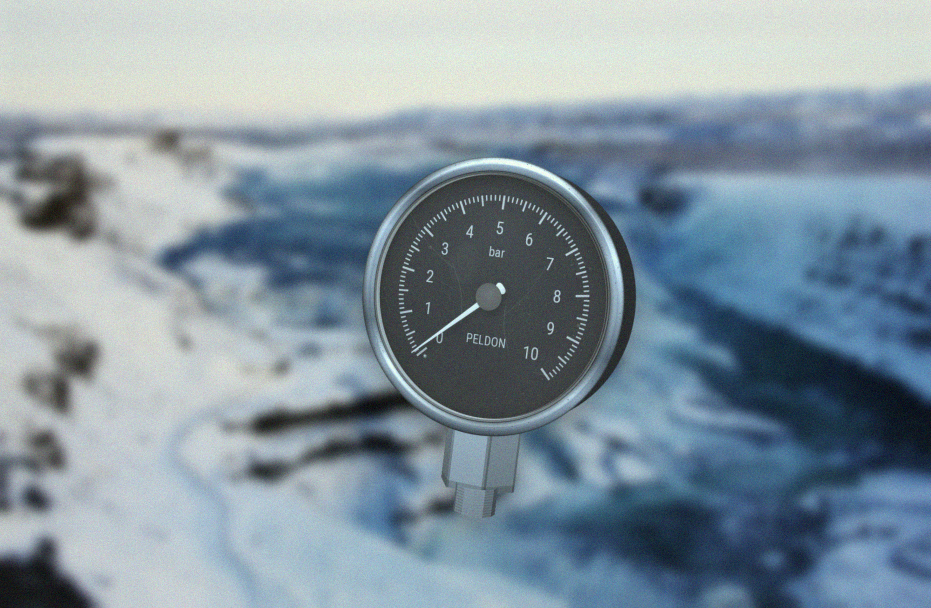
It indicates 0.1 bar
